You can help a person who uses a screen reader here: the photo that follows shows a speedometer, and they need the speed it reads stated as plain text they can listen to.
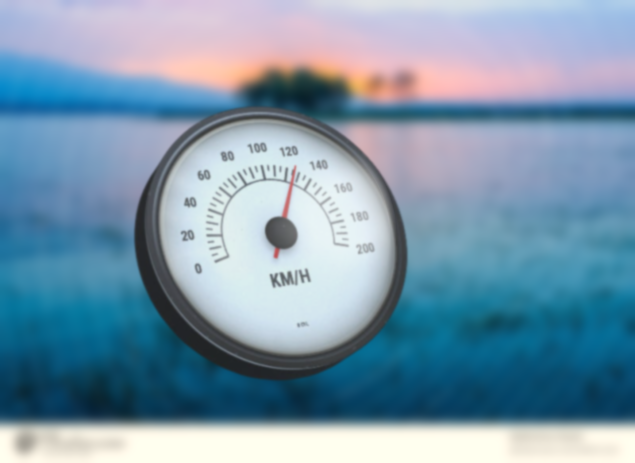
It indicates 125 km/h
